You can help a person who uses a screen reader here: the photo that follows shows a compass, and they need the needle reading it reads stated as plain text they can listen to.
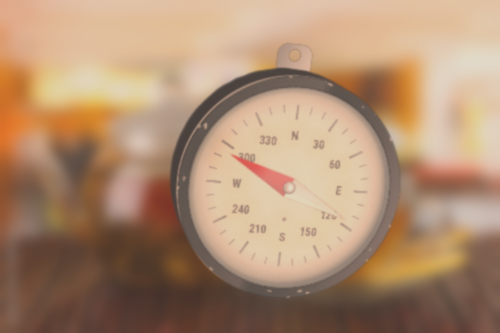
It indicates 295 °
